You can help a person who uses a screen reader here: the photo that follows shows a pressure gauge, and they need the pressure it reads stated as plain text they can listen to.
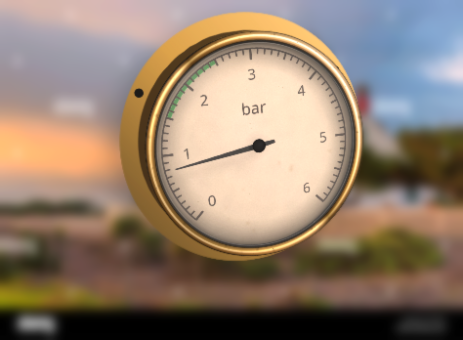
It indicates 0.8 bar
